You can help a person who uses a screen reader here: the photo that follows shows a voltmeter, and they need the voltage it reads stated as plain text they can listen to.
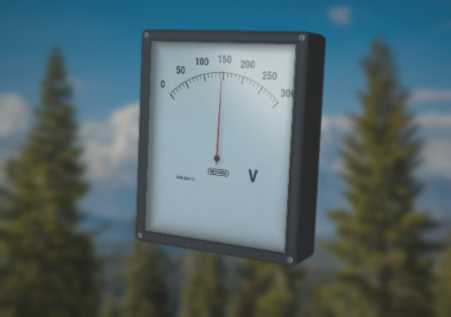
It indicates 150 V
